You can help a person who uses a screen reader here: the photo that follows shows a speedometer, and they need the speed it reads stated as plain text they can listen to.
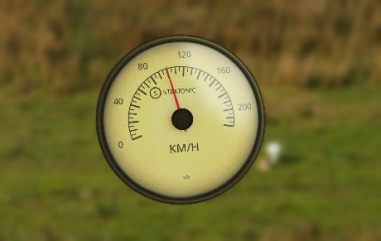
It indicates 100 km/h
